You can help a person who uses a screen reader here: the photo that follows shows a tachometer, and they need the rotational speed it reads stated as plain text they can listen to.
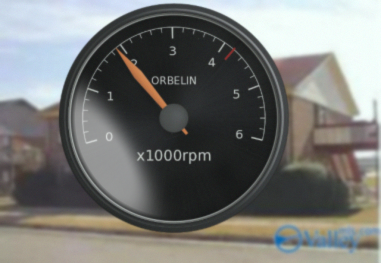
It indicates 1900 rpm
